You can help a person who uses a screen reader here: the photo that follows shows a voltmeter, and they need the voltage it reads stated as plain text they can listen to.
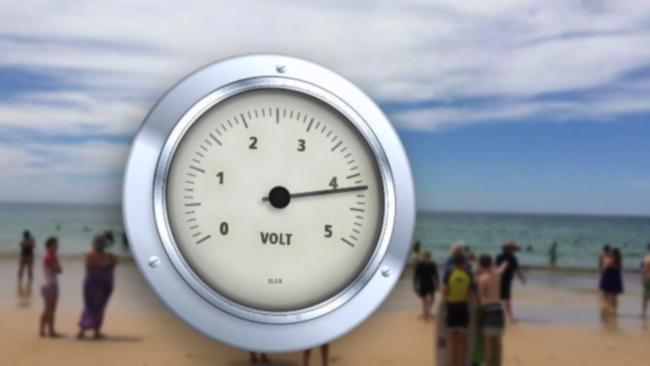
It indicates 4.2 V
